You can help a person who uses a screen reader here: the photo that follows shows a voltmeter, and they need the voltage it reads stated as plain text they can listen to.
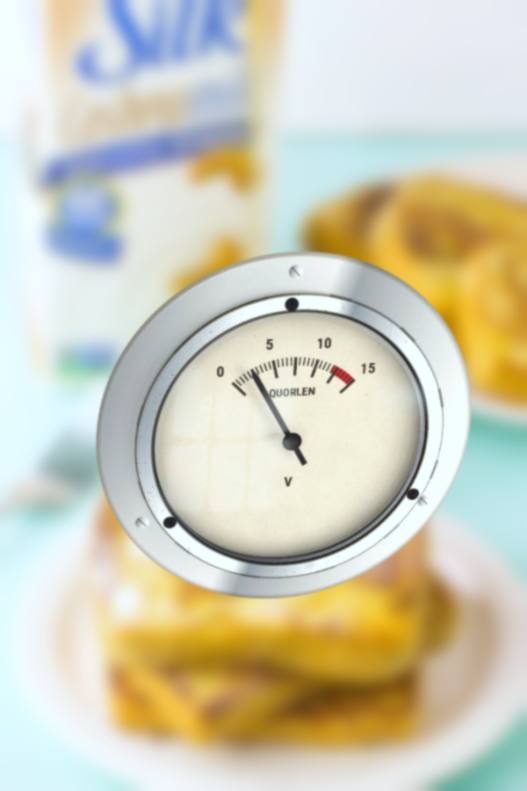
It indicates 2.5 V
